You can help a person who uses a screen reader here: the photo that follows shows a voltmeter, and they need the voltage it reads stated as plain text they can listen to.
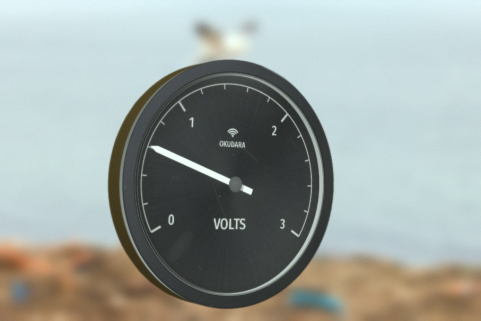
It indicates 0.6 V
